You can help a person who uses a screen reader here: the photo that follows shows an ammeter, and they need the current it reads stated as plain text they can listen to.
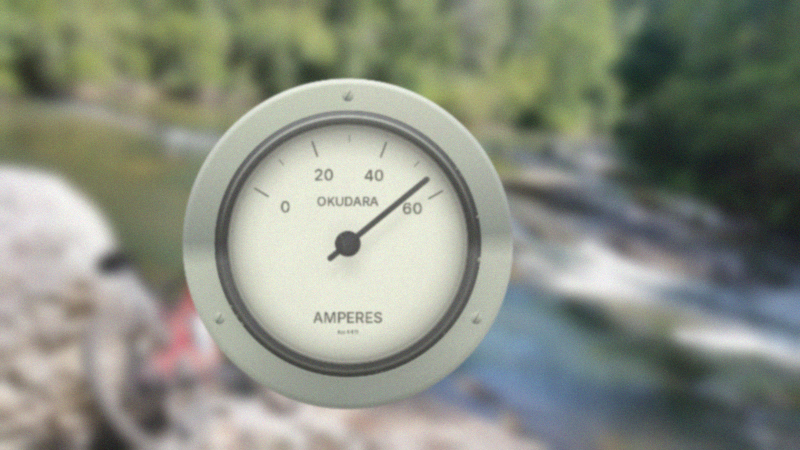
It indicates 55 A
